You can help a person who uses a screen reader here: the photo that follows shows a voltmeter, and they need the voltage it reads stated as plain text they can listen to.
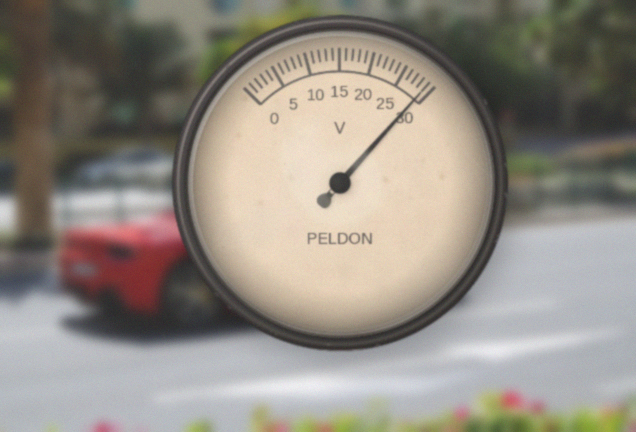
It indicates 29 V
